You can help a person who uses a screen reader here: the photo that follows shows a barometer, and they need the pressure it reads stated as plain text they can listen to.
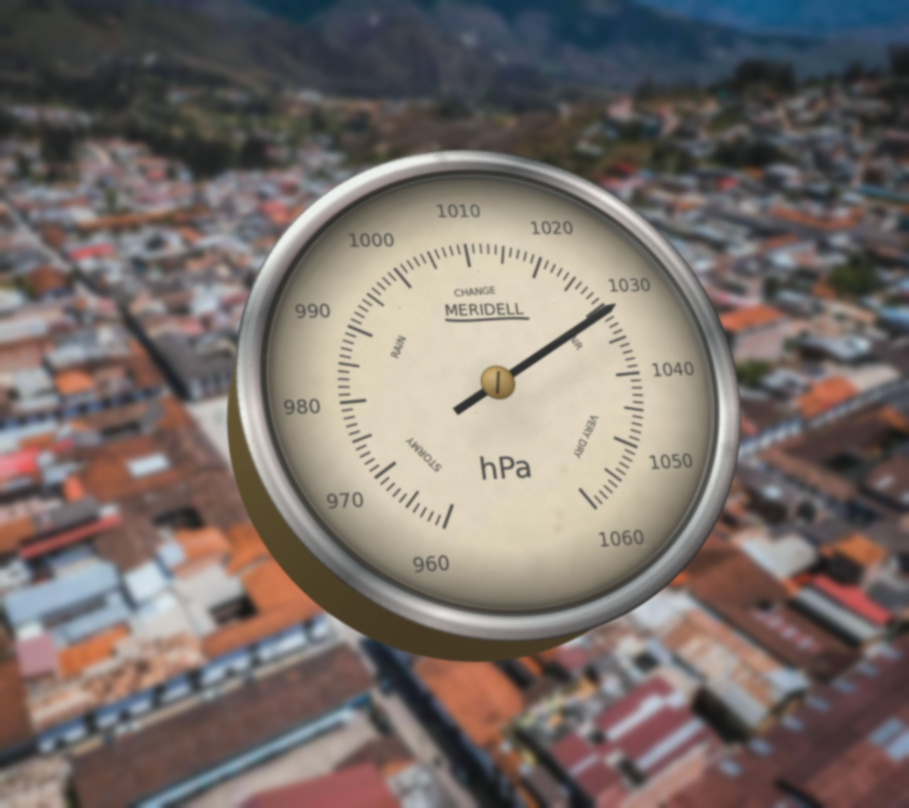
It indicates 1031 hPa
